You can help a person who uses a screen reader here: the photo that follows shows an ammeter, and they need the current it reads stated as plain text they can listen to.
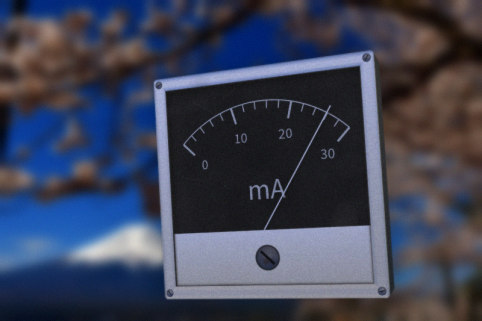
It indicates 26 mA
